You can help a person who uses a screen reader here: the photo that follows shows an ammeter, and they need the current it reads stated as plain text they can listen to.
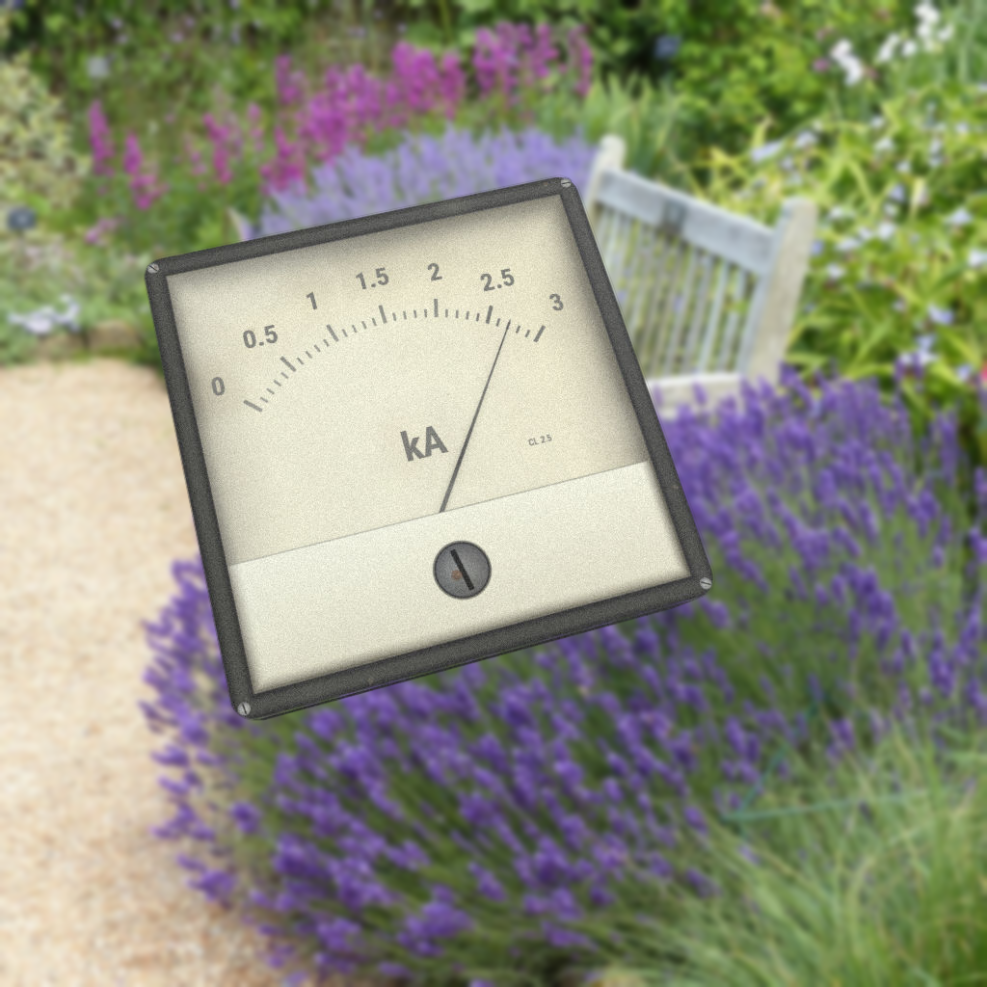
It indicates 2.7 kA
